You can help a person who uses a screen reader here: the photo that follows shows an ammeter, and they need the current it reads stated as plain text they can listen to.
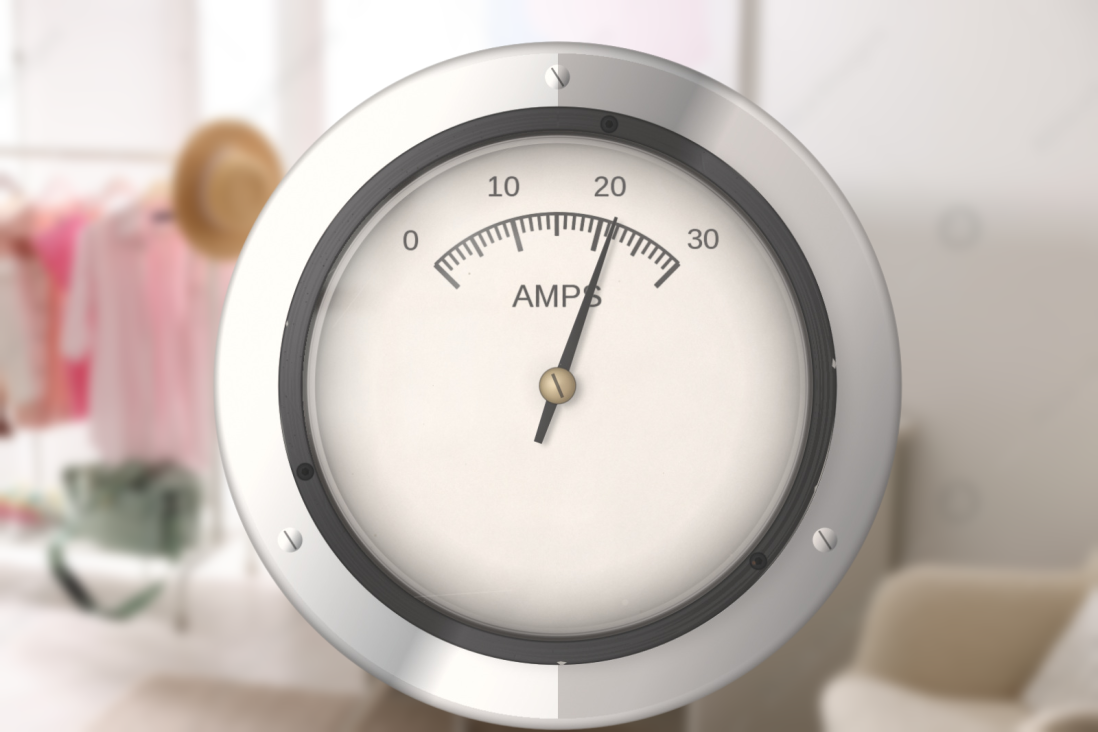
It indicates 21.5 A
